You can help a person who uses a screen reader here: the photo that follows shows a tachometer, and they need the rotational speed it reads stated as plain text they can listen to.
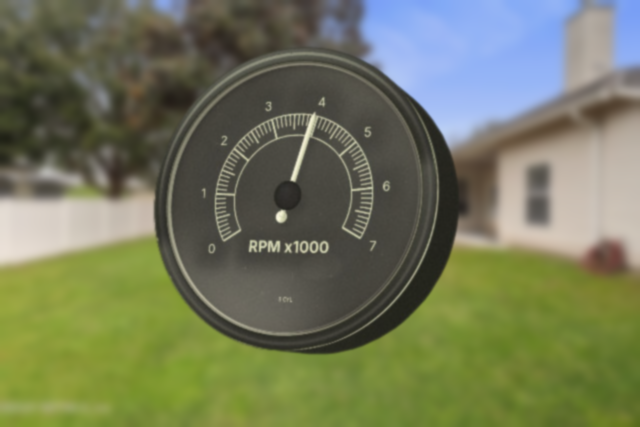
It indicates 4000 rpm
